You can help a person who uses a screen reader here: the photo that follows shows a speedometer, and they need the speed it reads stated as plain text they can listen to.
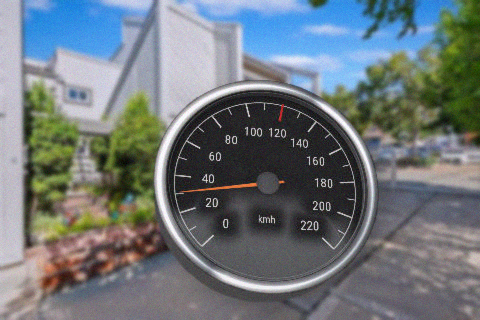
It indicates 30 km/h
